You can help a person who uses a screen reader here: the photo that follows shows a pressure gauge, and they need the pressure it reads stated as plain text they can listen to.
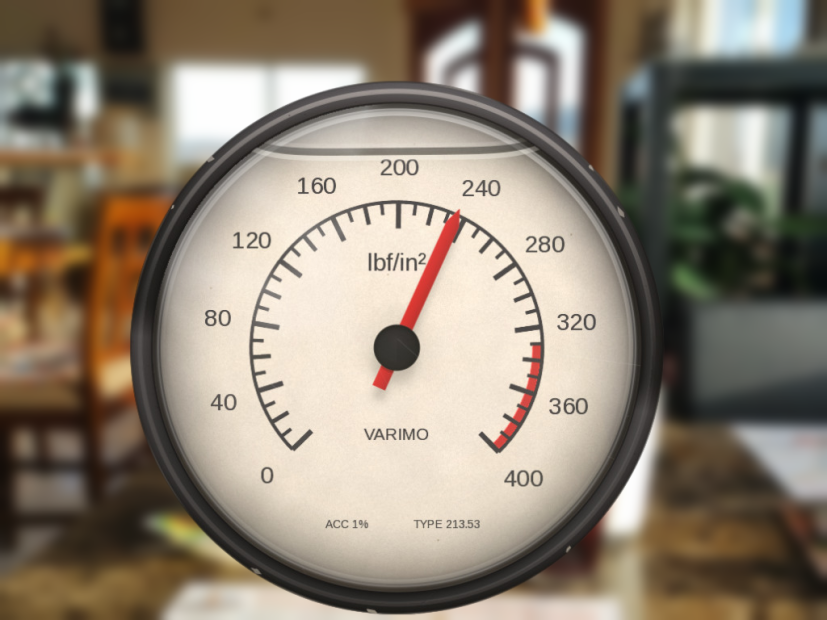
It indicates 235 psi
